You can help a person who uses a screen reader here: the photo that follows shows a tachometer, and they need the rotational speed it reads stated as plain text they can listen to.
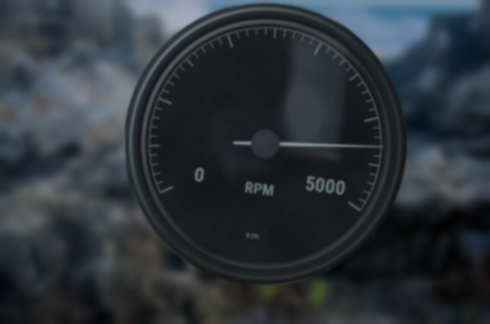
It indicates 4300 rpm
